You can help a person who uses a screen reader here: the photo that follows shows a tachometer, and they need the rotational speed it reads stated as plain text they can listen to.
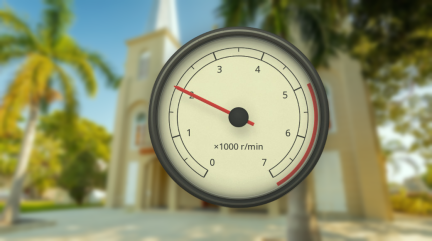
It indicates 2000 rpm
